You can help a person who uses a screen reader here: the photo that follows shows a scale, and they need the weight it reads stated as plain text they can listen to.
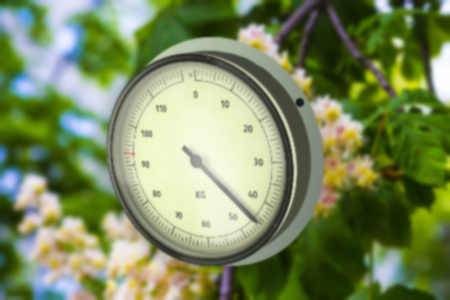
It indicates 45 kg
